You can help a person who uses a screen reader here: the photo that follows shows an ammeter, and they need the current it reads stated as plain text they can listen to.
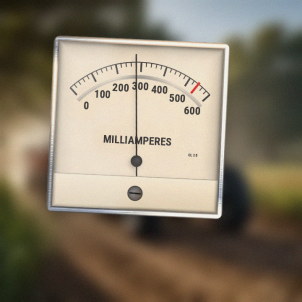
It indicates 280 mA
